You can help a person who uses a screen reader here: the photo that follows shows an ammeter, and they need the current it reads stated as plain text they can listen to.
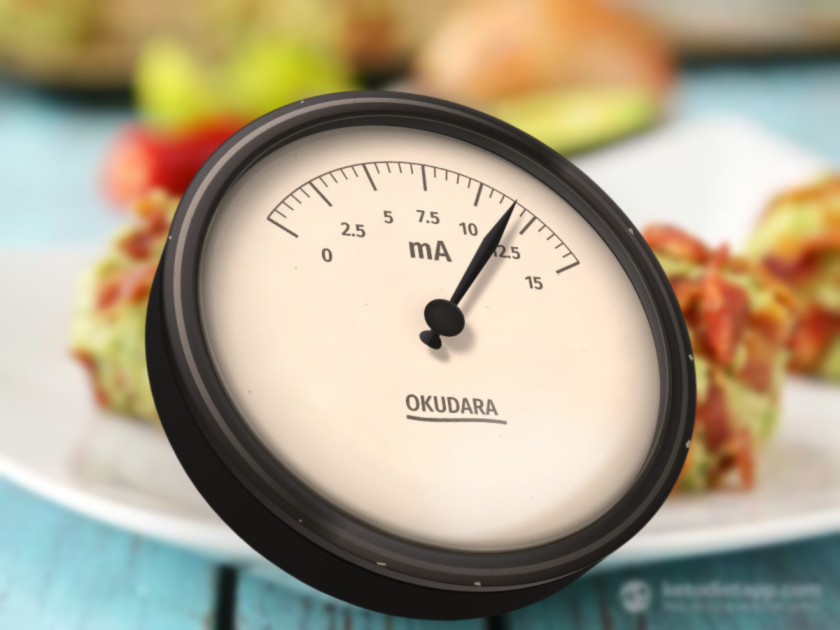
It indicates 11.5 mA
